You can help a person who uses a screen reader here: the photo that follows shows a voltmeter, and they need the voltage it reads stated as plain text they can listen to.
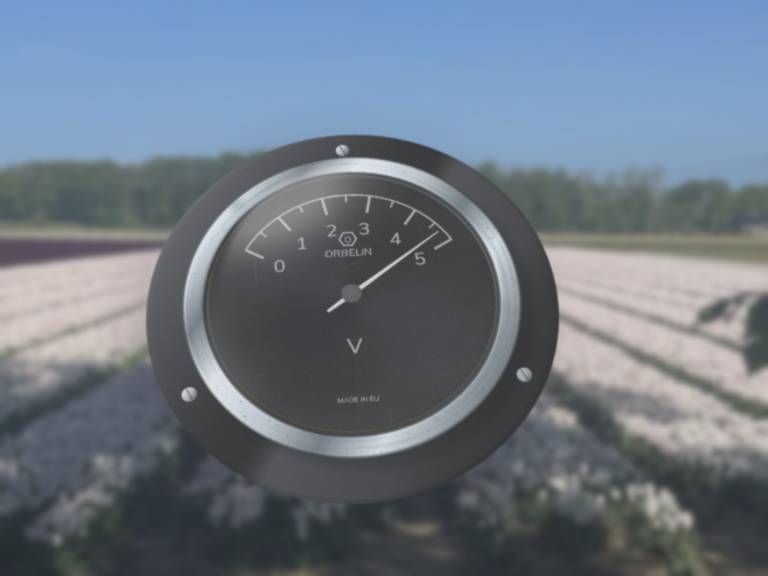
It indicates 4.75 V
